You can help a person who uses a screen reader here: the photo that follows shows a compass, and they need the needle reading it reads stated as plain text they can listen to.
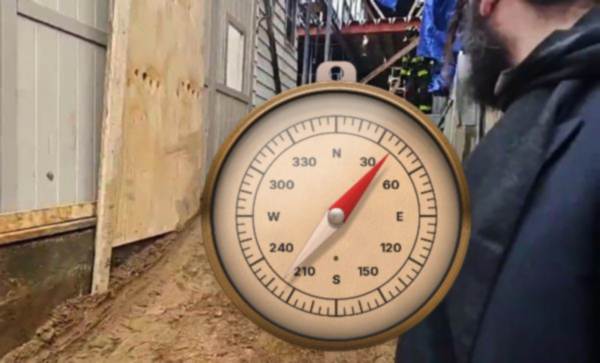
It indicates 40 °
